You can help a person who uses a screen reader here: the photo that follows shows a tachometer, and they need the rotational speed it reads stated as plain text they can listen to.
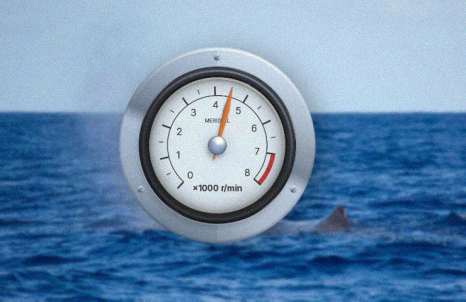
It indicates 4500 rpm
